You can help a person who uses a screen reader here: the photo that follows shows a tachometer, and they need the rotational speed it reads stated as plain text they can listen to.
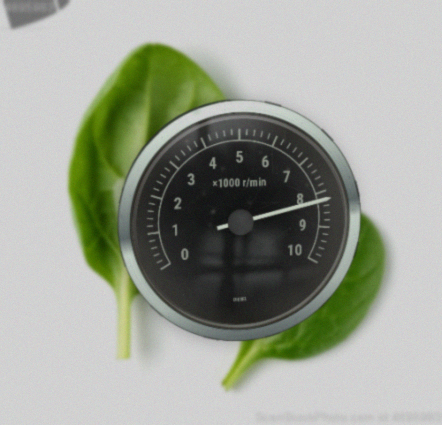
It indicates 8200 rpm
